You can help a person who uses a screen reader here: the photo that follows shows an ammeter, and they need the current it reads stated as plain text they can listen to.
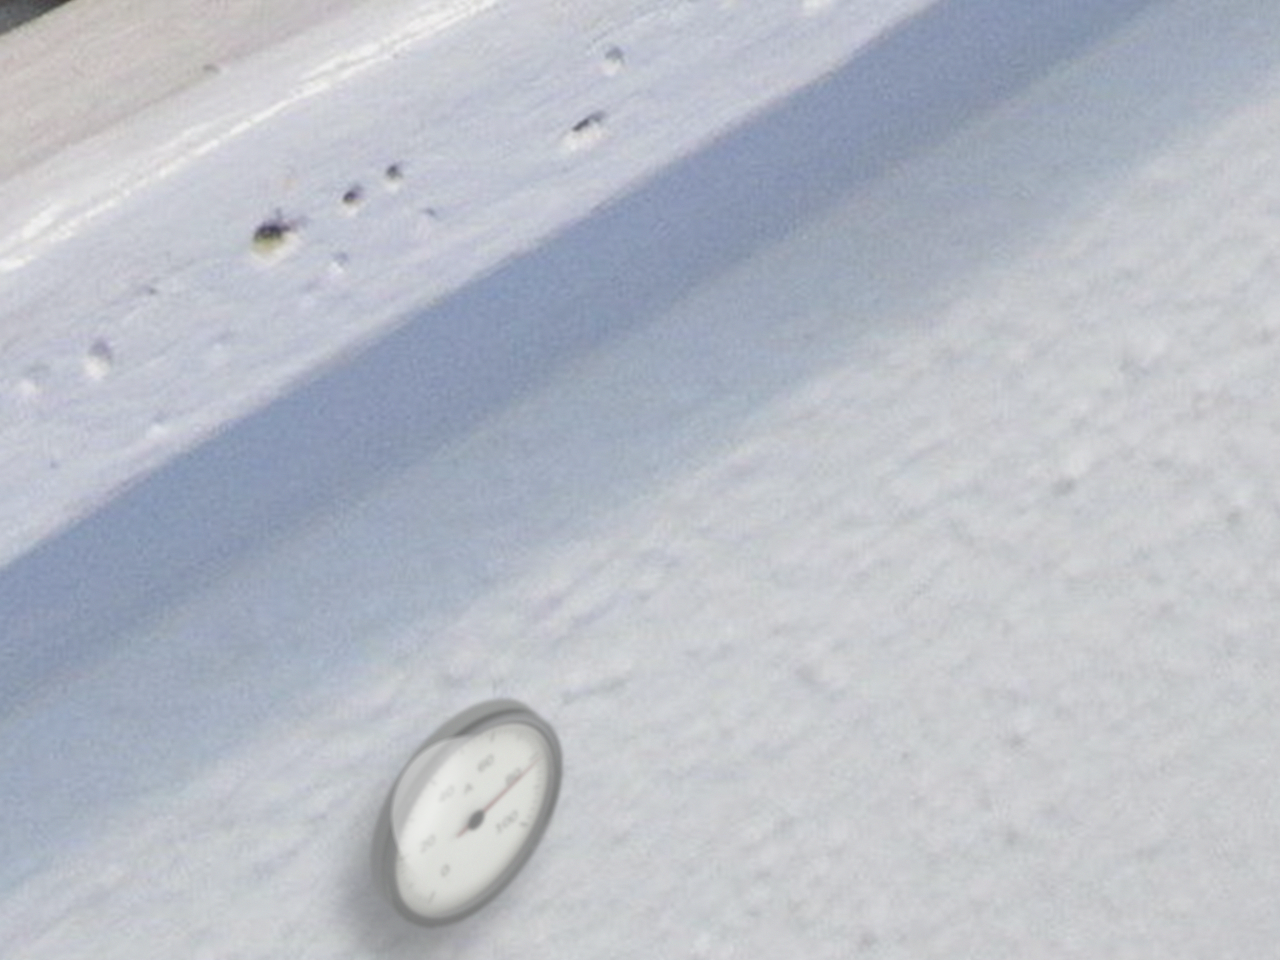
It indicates 80 A
